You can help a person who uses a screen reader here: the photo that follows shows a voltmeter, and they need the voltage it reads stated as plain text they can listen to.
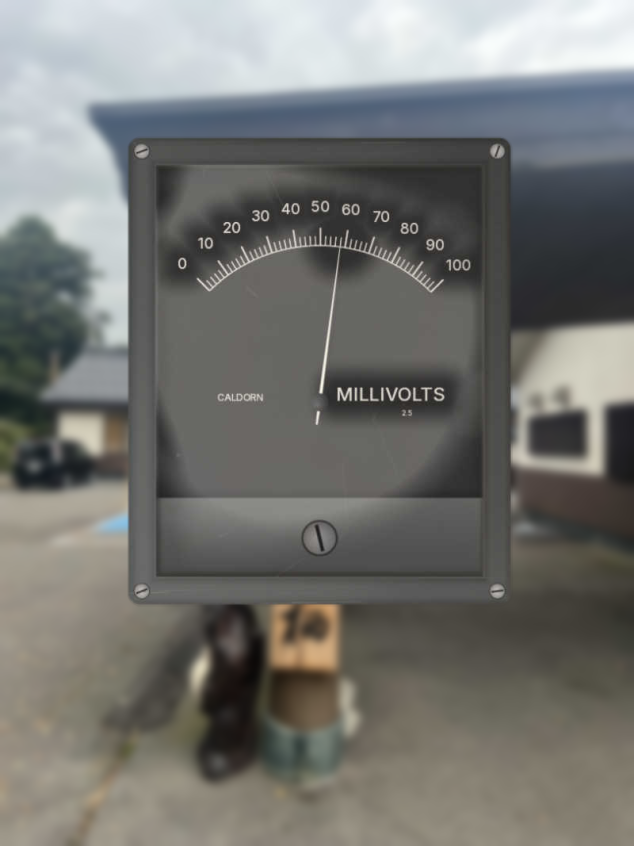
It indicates 58 mV
